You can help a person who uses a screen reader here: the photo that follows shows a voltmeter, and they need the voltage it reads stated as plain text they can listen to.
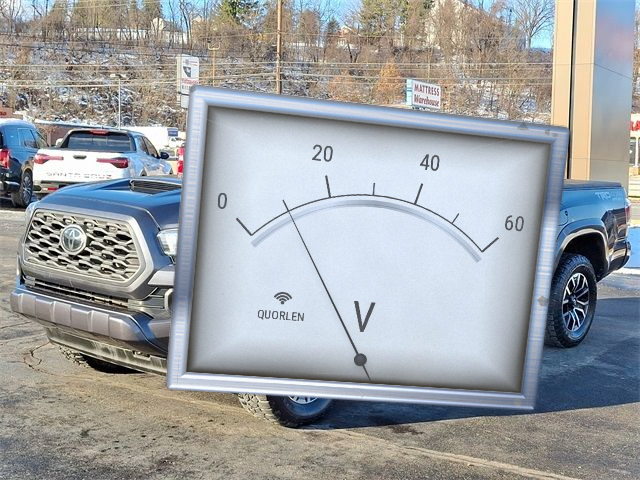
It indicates 10 V
